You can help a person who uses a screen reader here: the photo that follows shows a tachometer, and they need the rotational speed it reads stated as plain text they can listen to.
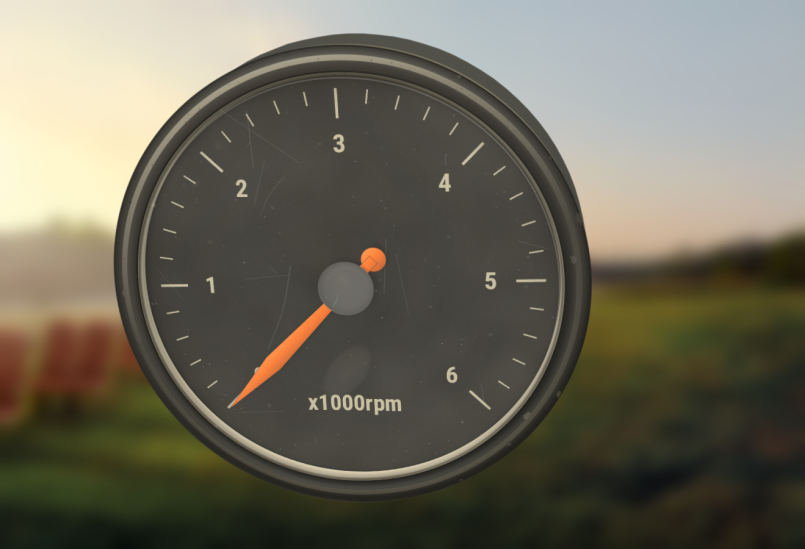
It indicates 0 rpm
